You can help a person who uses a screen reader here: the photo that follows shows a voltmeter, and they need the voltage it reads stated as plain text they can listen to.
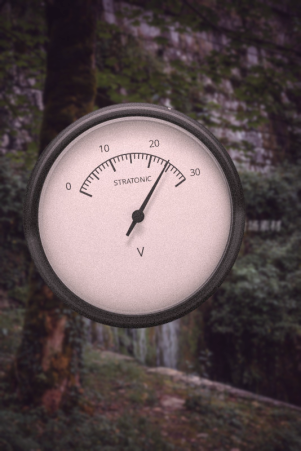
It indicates 24 V
